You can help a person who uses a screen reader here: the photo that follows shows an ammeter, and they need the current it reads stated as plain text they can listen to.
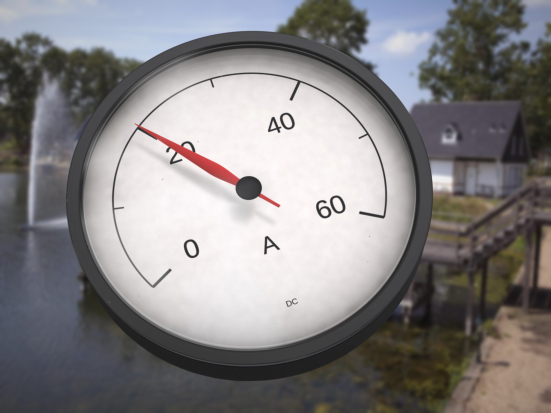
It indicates 20 A
